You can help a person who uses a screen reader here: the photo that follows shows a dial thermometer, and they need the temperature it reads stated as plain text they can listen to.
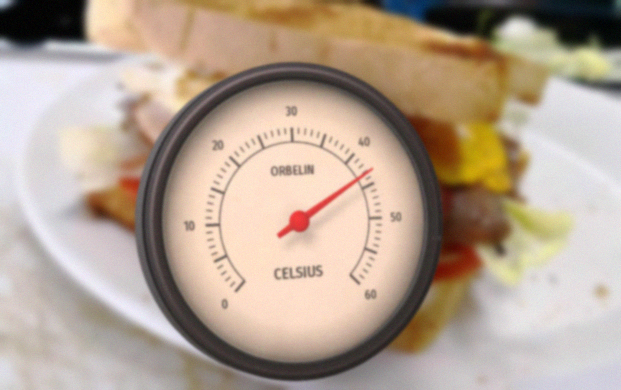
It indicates 43 °C
